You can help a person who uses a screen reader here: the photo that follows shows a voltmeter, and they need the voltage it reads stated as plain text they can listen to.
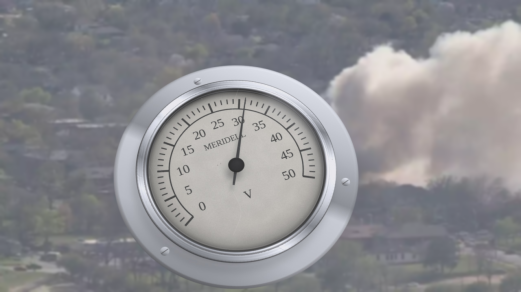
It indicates 31 V
